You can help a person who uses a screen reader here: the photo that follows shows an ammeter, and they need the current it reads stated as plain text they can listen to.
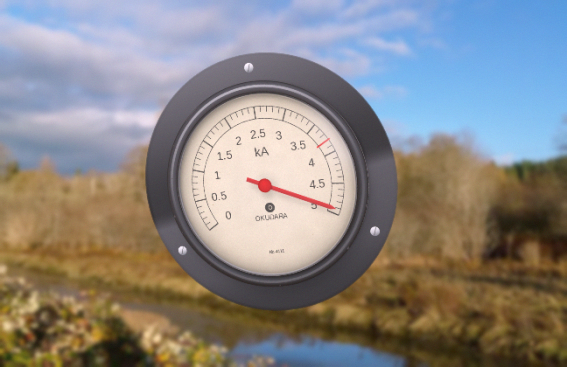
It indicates 4.9 kA
